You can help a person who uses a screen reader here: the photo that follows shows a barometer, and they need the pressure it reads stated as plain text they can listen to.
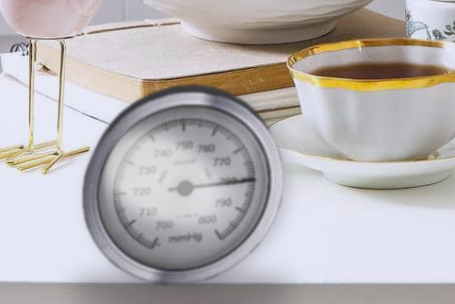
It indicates 780 mmHg
